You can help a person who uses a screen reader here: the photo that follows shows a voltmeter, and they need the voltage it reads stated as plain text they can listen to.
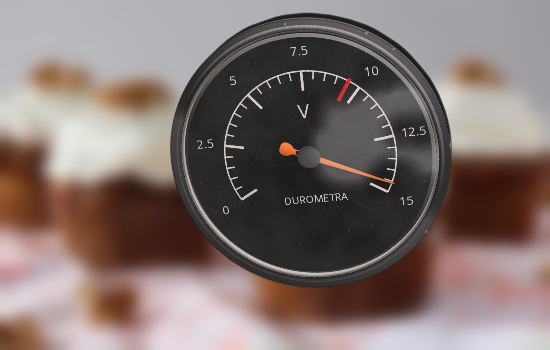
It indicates 14.5 V
